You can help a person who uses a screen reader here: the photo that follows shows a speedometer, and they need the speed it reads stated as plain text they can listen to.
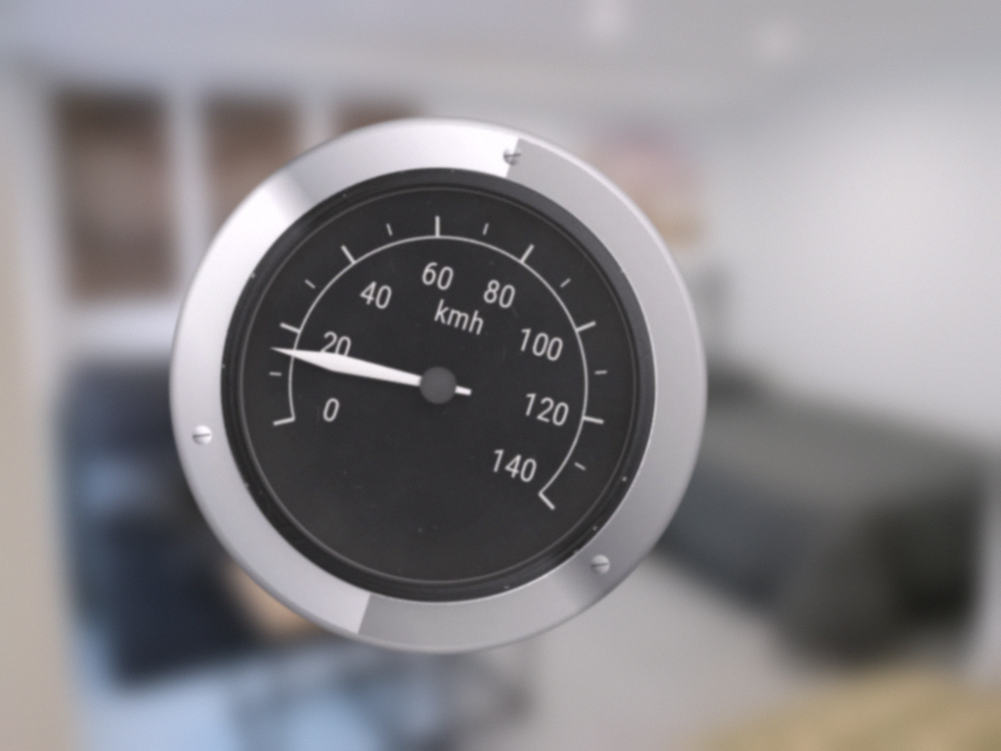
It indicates 15 km/h
